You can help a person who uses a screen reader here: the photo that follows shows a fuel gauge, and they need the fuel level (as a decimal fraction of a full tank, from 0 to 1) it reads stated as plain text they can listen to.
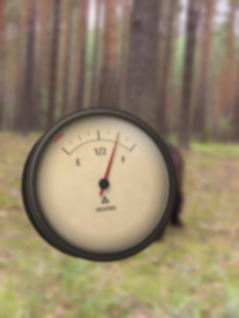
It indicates 0.75
